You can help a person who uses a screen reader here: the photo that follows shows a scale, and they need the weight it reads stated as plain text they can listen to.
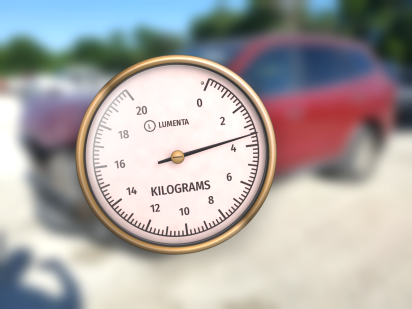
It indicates 3.4 kg
